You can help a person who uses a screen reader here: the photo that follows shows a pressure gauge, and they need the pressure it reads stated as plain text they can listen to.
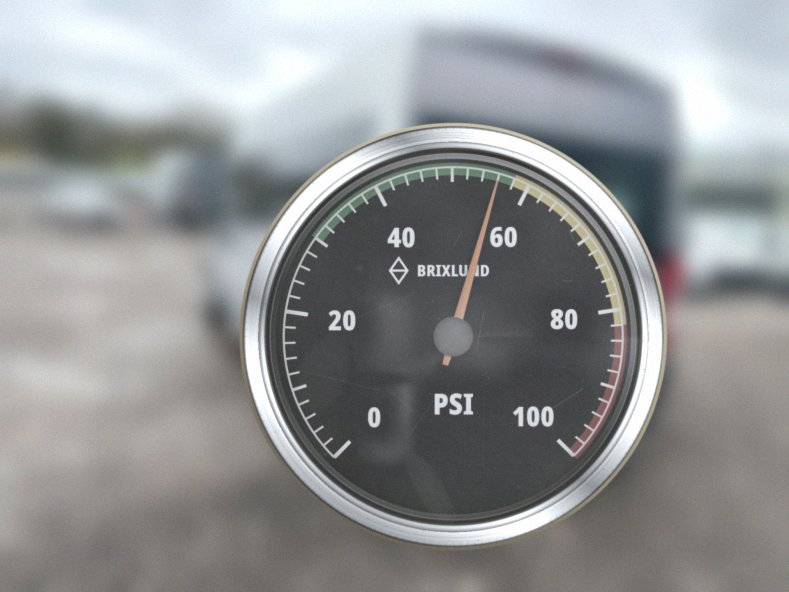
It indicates 56 psi
